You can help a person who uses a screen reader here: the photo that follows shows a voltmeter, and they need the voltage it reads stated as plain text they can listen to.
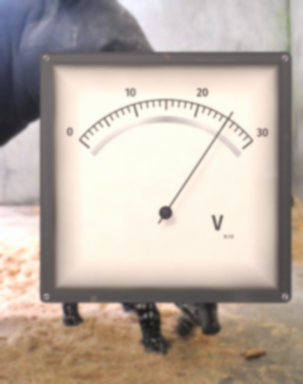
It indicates 25 V
